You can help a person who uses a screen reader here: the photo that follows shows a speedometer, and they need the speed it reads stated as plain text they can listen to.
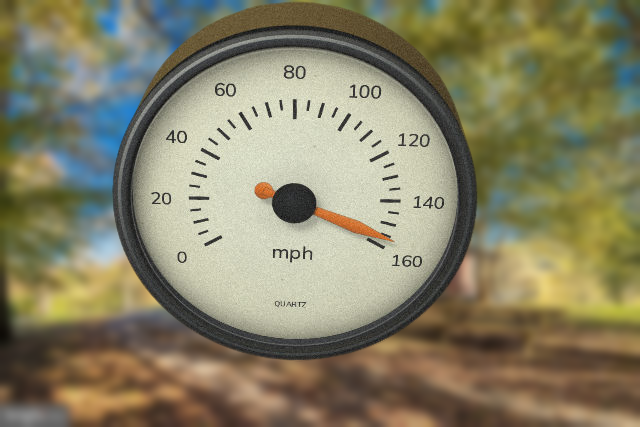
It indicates 155 mph
